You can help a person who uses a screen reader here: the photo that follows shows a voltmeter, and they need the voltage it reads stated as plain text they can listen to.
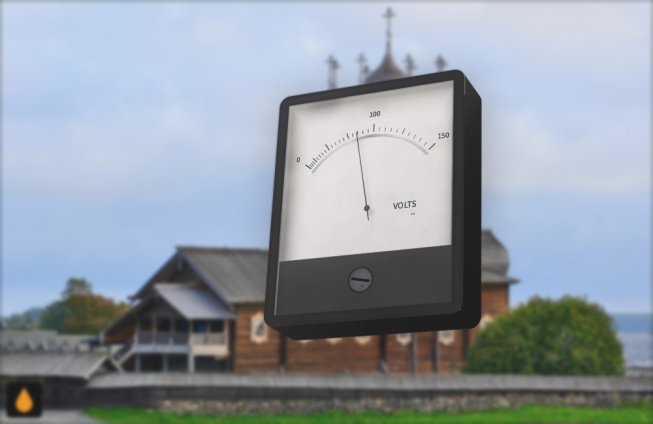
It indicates 85 V
